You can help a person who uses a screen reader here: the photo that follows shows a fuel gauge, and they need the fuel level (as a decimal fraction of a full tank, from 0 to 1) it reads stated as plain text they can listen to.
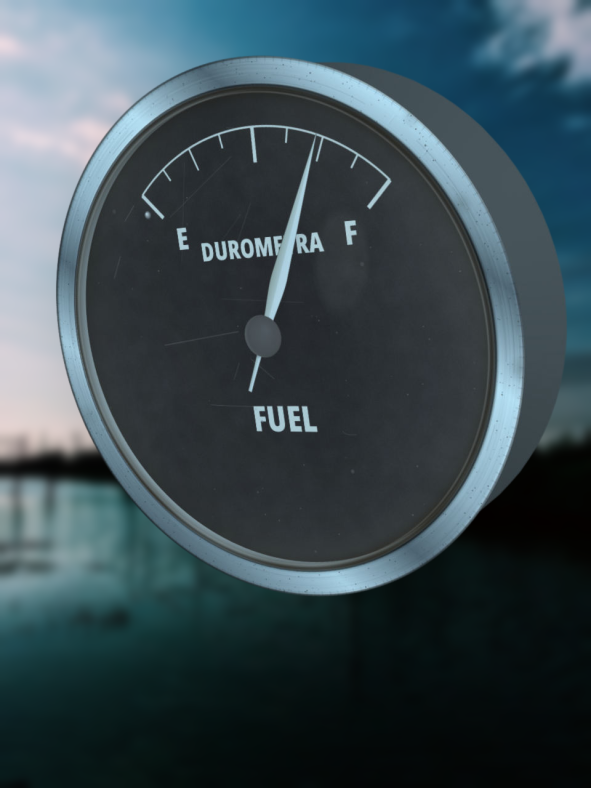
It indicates 0.75
